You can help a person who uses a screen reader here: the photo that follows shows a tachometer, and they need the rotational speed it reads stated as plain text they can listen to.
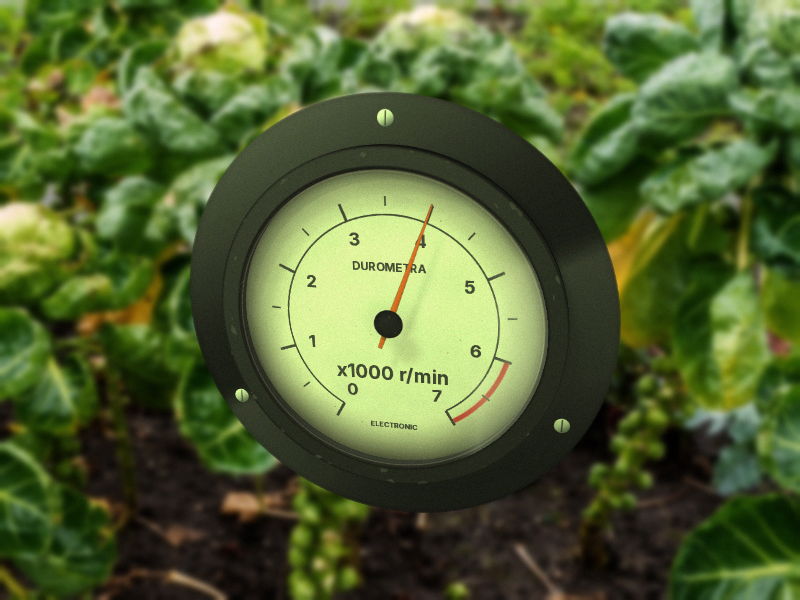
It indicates 4000 rpm
